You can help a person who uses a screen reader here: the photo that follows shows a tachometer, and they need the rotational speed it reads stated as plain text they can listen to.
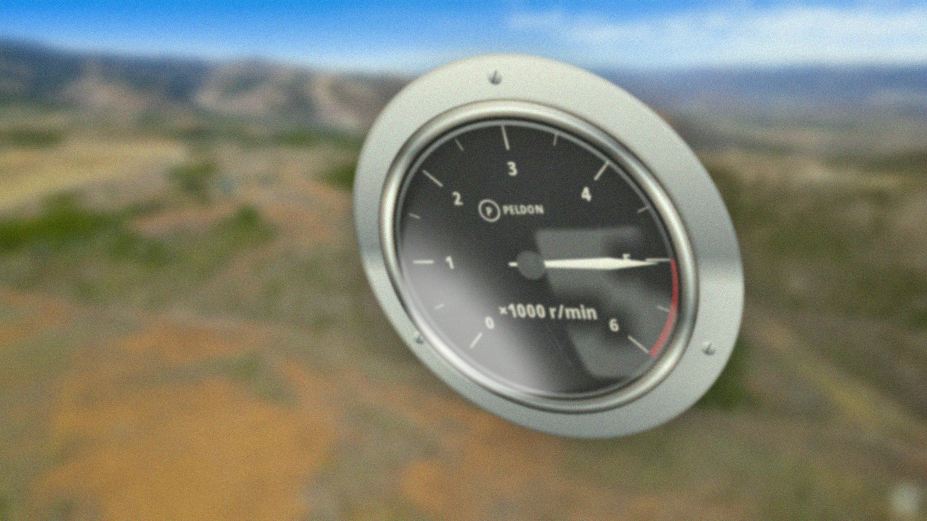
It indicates 5000 rpm
